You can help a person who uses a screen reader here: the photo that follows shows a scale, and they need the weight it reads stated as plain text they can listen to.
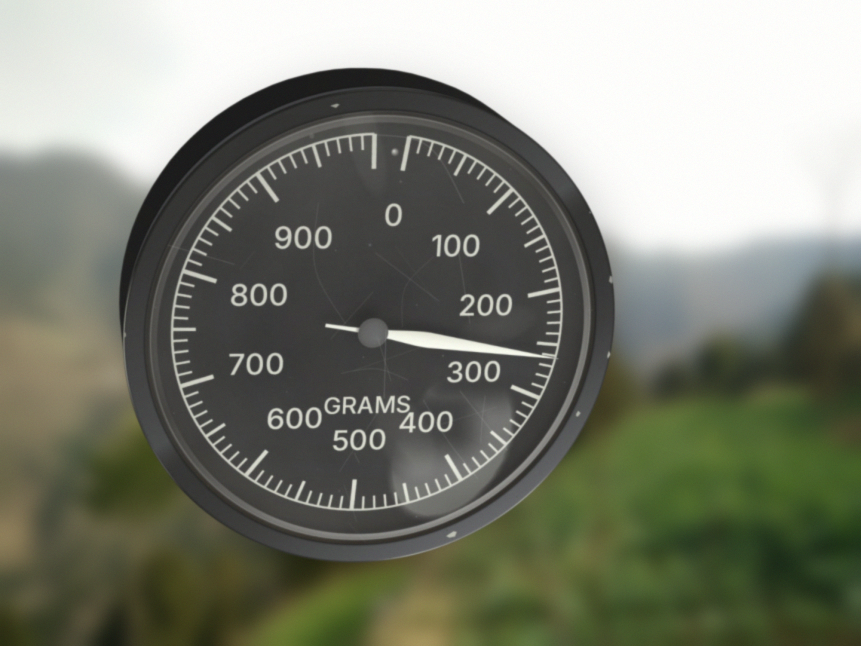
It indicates 260 g
